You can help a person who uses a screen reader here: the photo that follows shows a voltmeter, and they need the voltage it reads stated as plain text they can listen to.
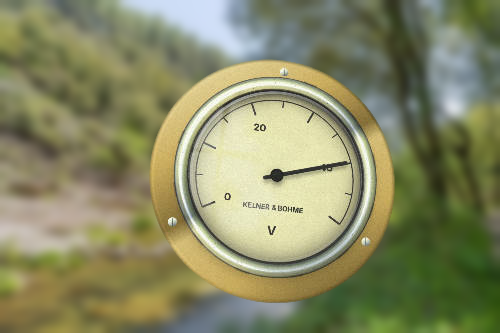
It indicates 40 V
